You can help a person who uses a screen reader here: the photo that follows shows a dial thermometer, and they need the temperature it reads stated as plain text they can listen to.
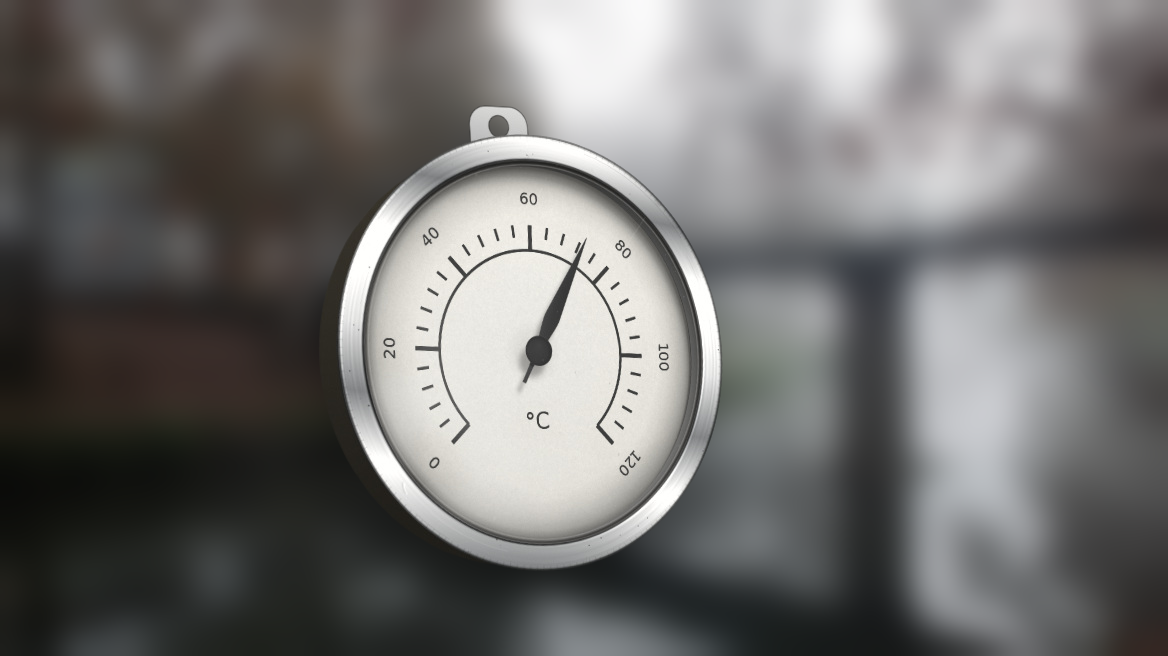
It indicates 72 °C
